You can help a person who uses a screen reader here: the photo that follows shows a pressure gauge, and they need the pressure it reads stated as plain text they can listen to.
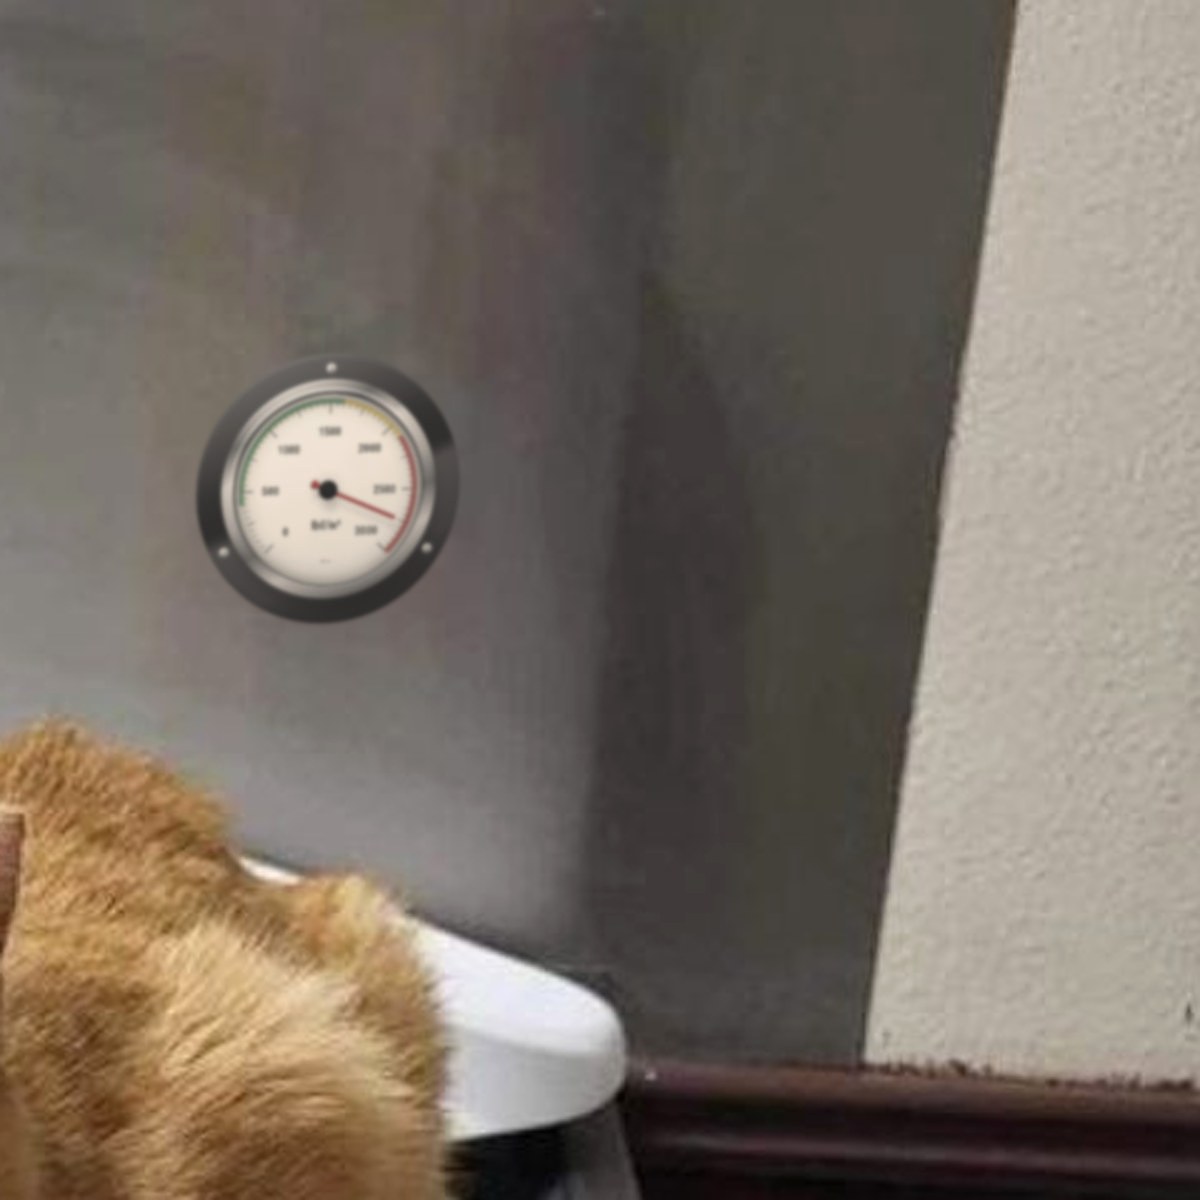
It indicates 2750 psi
